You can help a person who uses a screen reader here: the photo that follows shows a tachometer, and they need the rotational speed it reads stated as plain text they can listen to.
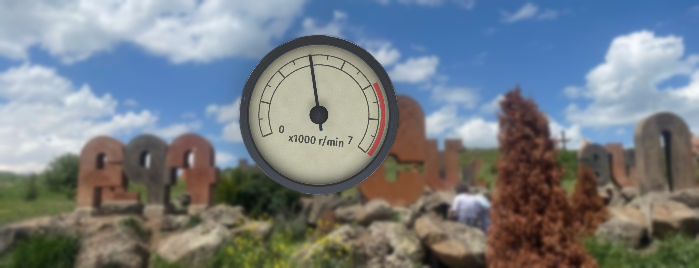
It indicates 3000 rpm
